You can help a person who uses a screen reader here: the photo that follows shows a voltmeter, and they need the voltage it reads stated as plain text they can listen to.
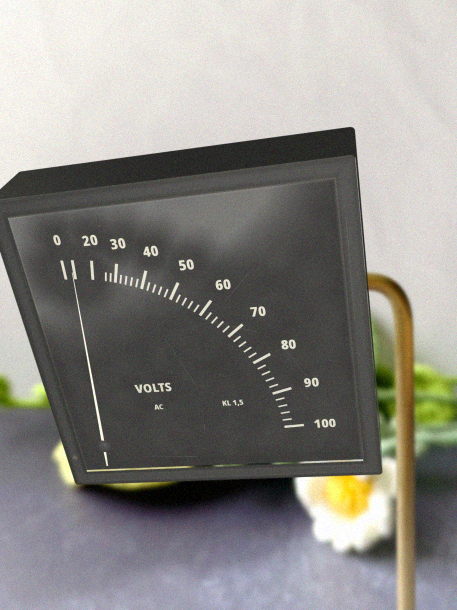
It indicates 10 V
